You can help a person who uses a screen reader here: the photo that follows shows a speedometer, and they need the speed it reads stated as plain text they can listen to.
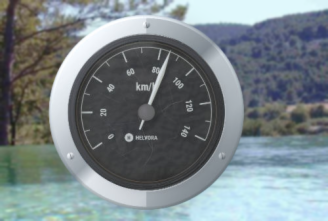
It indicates 85 km/h
